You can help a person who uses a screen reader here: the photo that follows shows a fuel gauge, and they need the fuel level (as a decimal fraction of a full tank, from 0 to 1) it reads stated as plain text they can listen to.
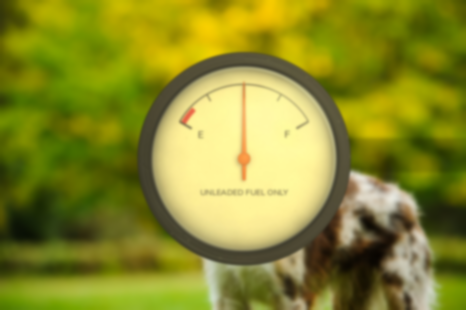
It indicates 0.5
